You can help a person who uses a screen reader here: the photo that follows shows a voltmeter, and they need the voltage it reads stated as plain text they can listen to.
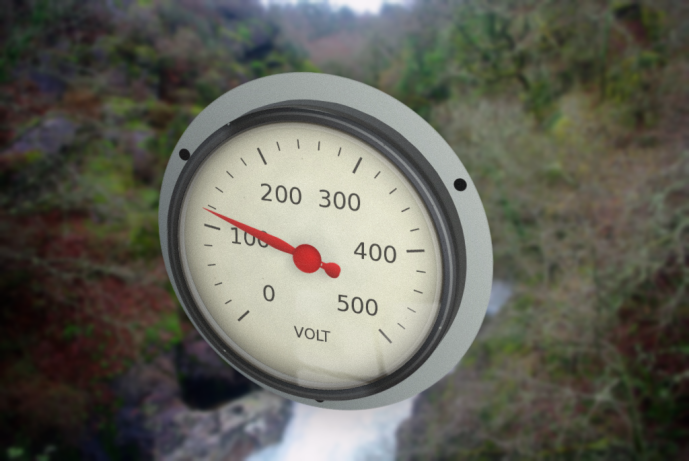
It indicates 120 V
